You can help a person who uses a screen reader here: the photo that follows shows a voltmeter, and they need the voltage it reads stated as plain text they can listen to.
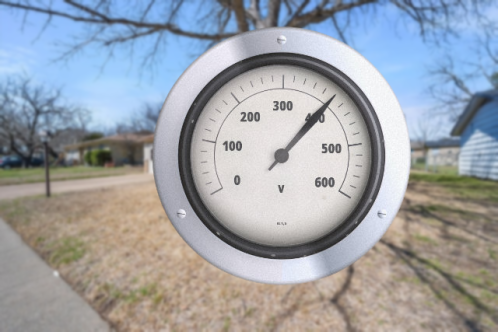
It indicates 400 V
